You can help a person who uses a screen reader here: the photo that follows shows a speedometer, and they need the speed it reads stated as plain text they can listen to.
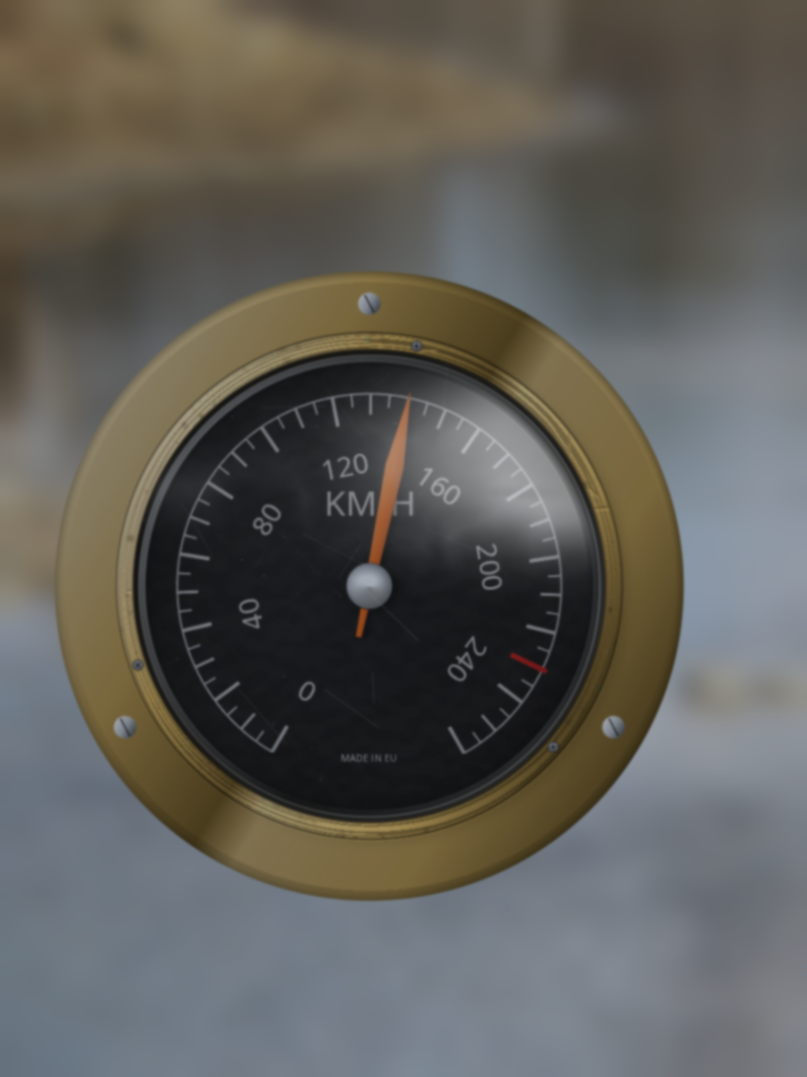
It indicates 140 km/h
